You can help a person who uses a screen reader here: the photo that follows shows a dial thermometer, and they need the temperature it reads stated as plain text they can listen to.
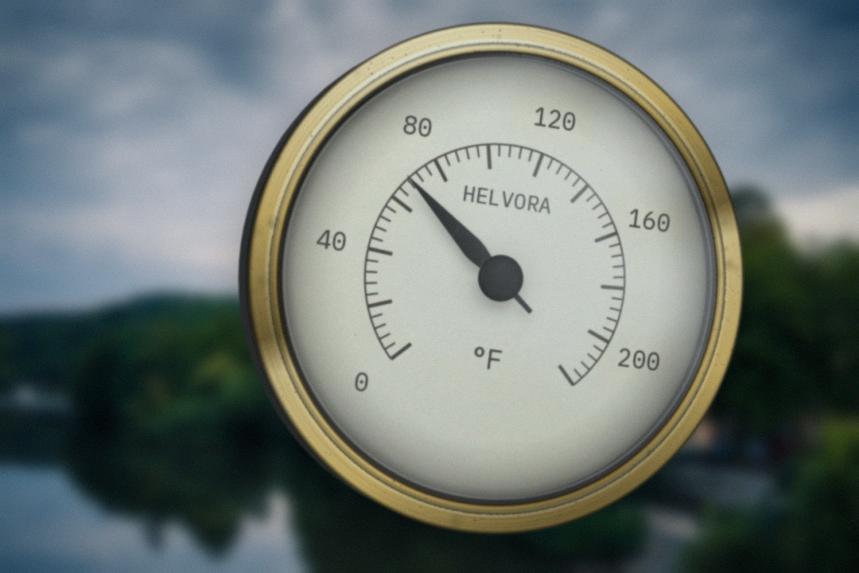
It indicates 68 °F
